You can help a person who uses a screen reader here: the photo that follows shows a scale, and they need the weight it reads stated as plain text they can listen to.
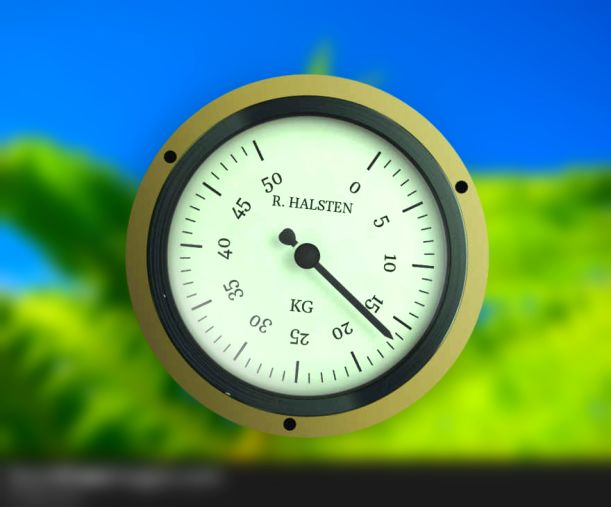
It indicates 16.5 kg
